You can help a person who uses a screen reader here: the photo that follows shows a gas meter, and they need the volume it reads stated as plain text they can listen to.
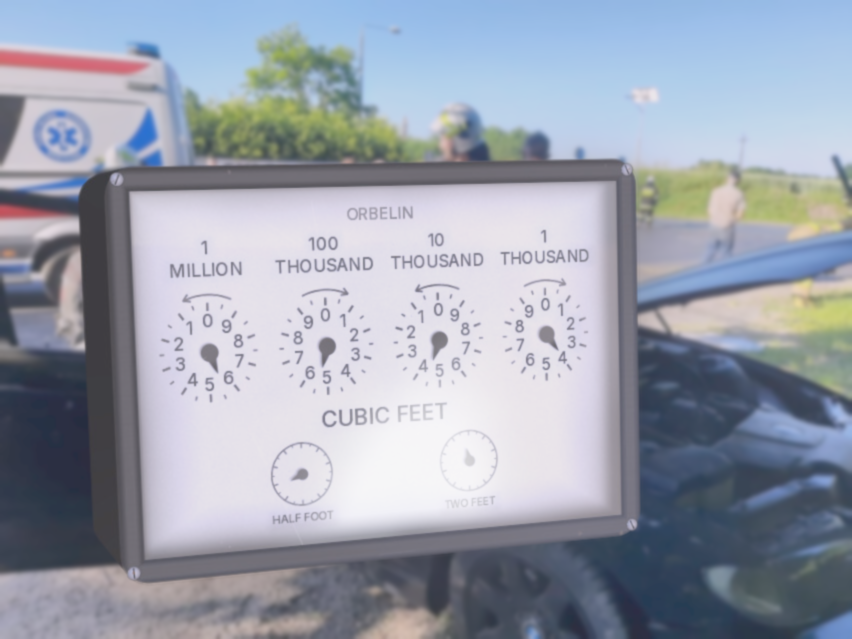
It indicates 554400 ft³
